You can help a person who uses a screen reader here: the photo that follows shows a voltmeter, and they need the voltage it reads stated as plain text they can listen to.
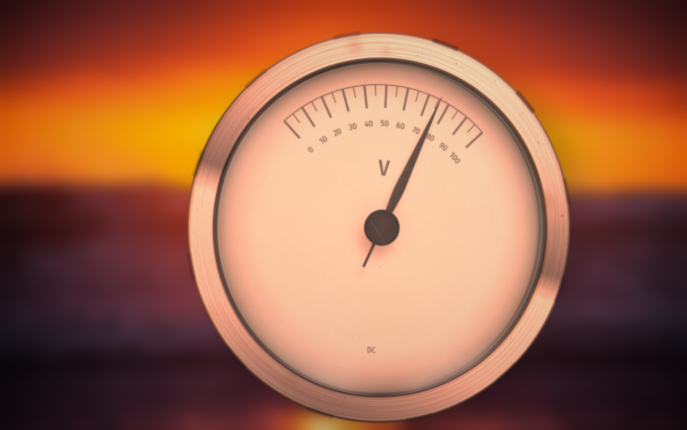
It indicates 75 V
